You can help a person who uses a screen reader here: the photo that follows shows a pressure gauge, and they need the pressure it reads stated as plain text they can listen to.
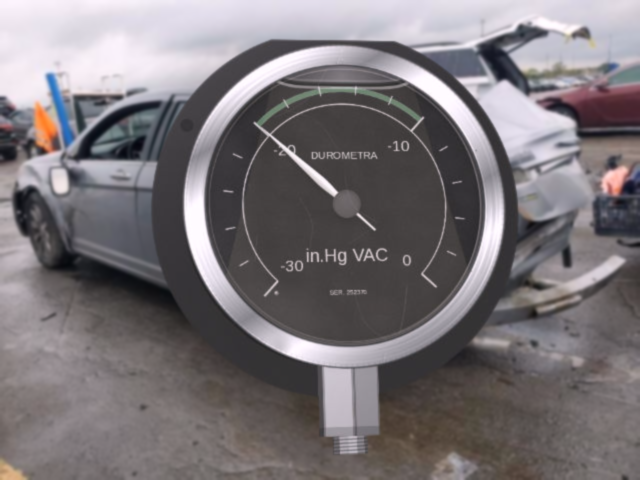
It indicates -20 inHg
